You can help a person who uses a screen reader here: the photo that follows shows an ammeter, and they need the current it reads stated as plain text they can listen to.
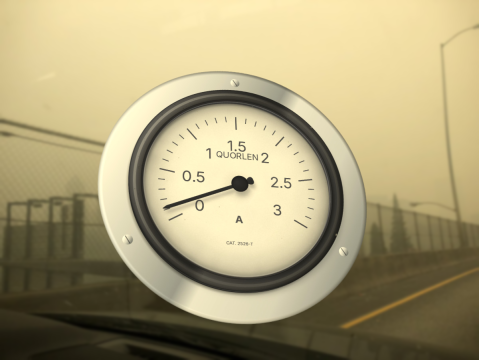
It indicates 0.1 A
